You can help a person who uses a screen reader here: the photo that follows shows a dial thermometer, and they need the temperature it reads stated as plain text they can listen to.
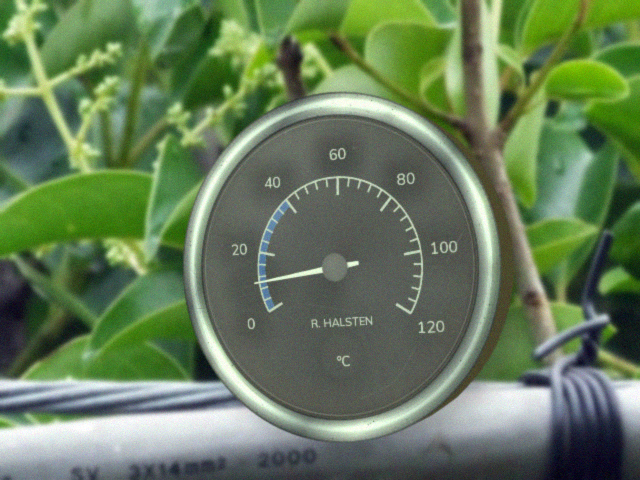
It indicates 10 °C
